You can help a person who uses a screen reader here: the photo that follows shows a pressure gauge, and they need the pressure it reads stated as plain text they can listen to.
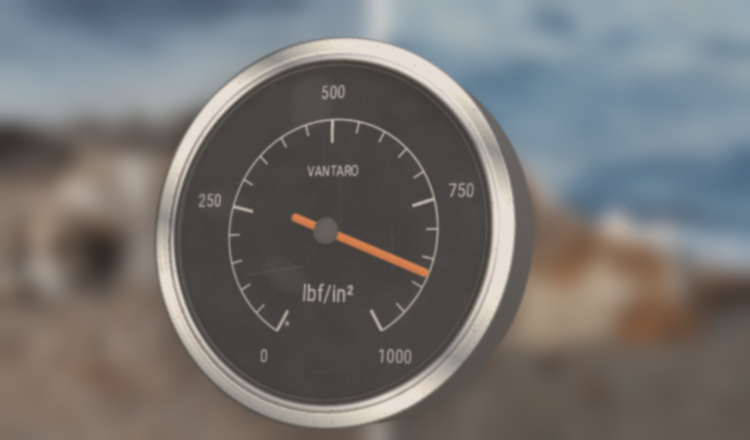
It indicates 875 psi
